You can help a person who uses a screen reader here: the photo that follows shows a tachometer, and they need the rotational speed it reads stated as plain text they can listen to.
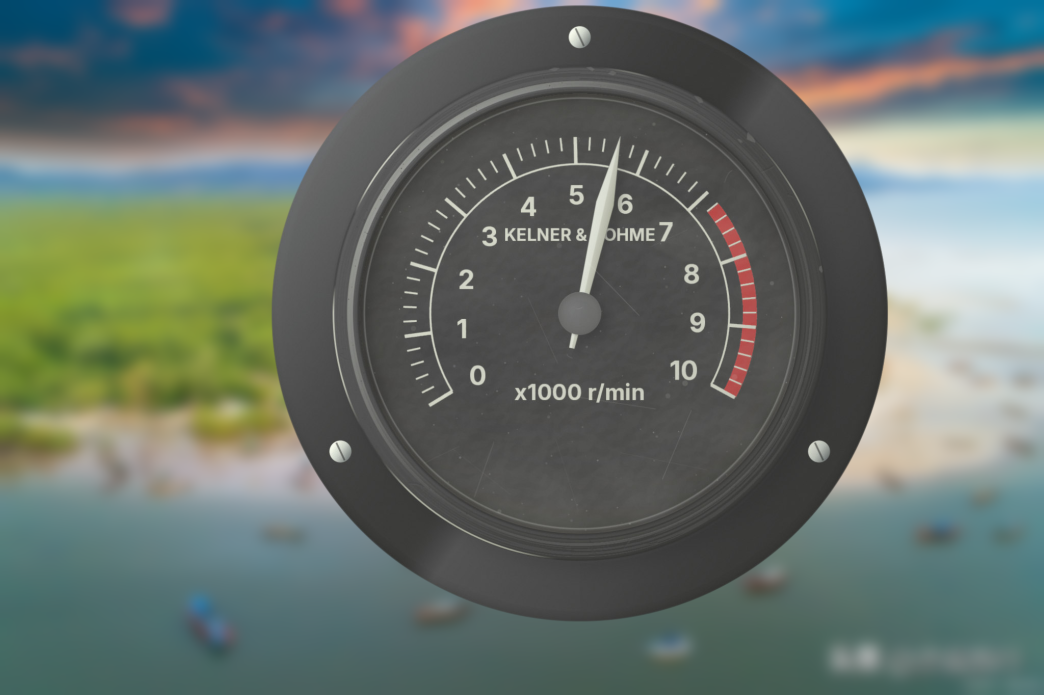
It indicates 5600 rpm
